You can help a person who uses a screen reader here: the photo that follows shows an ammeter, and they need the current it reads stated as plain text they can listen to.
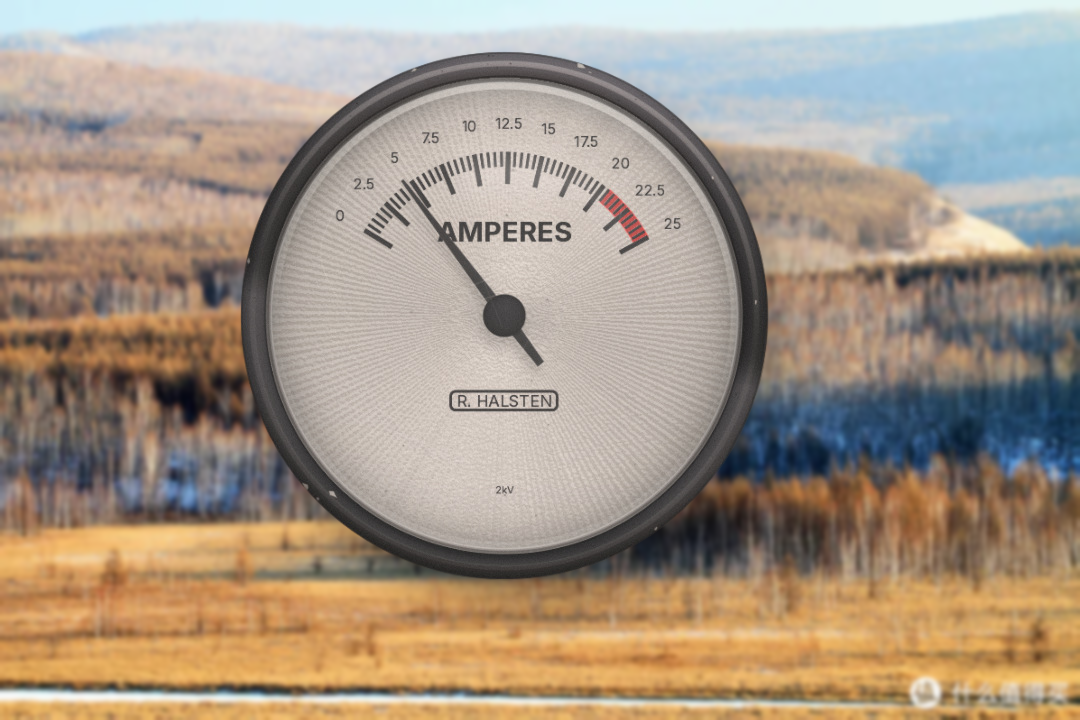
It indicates 4.5 A
